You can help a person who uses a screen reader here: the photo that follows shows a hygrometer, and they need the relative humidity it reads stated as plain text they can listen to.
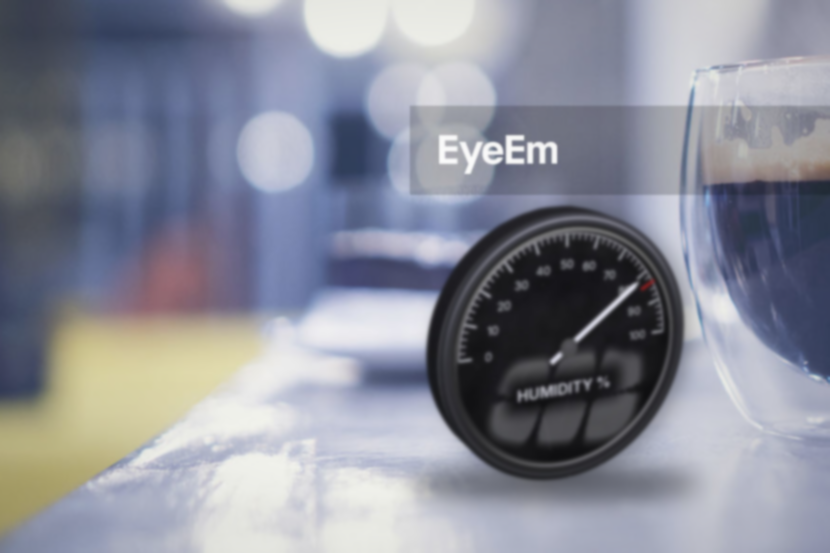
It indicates 80 %
